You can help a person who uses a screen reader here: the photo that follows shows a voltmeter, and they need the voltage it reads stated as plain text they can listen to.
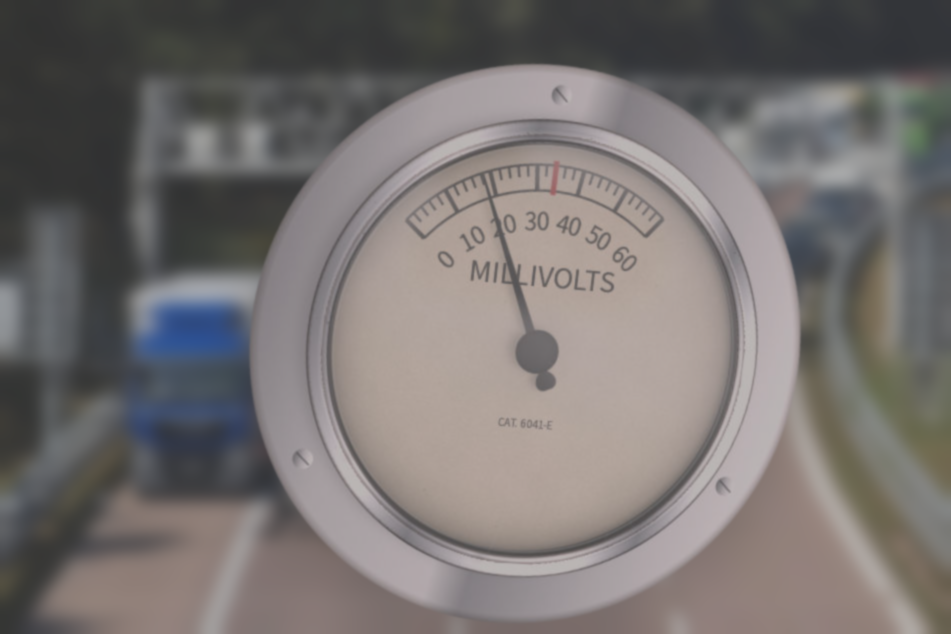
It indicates 18 mV
